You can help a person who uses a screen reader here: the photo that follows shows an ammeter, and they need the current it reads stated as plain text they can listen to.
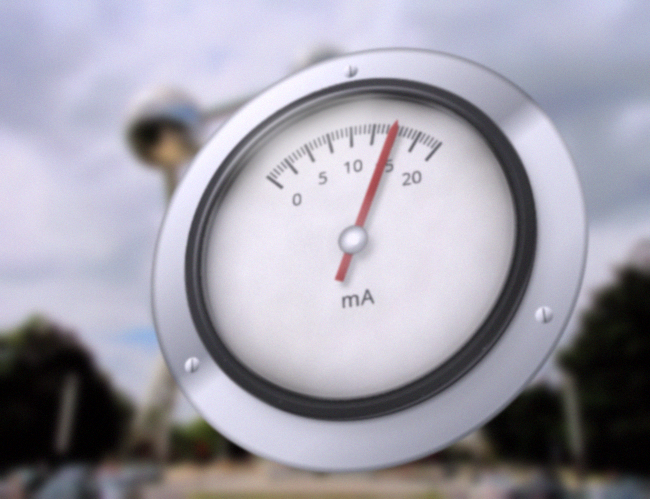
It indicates 15 mA
